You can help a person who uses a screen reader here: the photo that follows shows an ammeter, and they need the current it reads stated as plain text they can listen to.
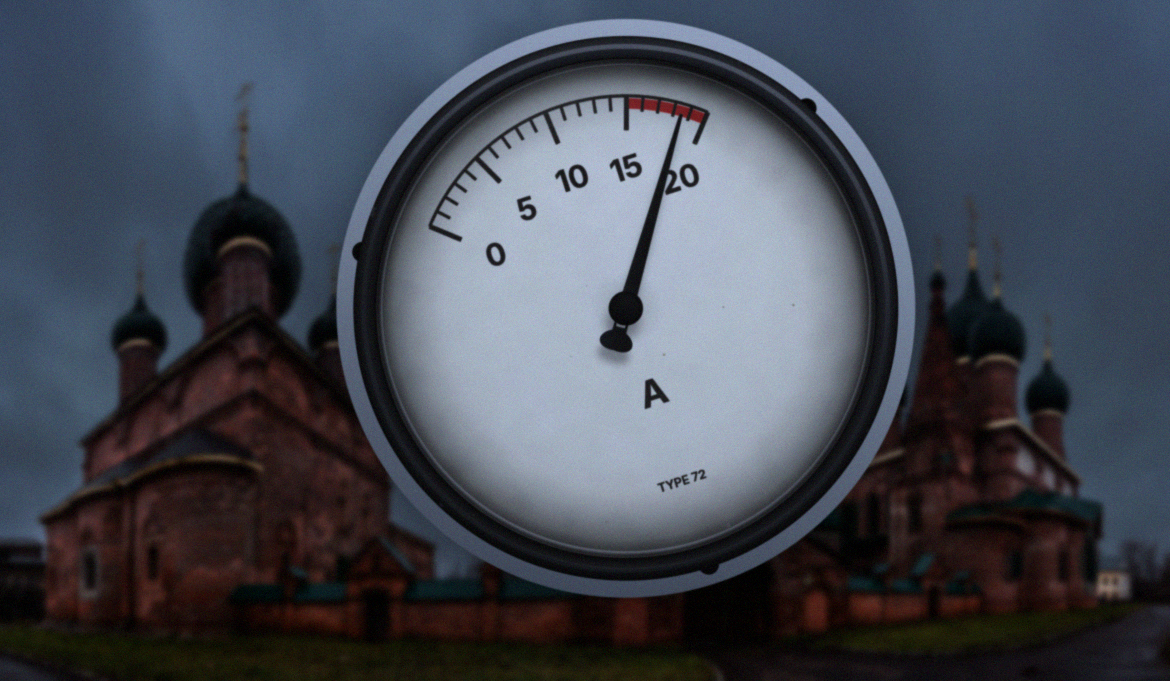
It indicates 18.5 A
